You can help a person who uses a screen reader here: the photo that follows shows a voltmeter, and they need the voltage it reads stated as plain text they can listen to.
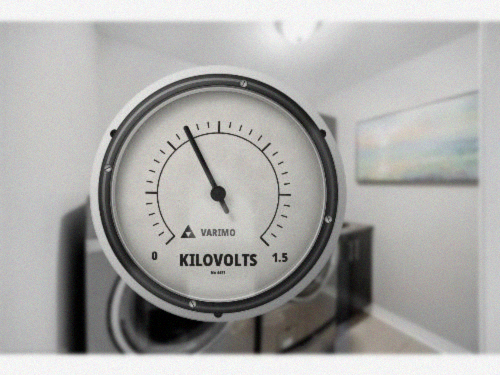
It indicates 0.6 kV
